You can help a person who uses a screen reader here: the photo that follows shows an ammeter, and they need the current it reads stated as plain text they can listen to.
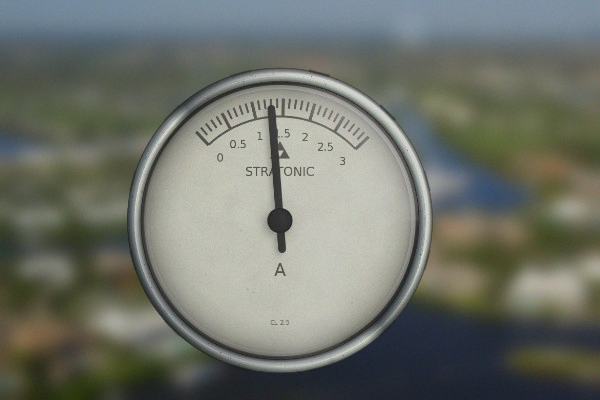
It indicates 1.3 A
